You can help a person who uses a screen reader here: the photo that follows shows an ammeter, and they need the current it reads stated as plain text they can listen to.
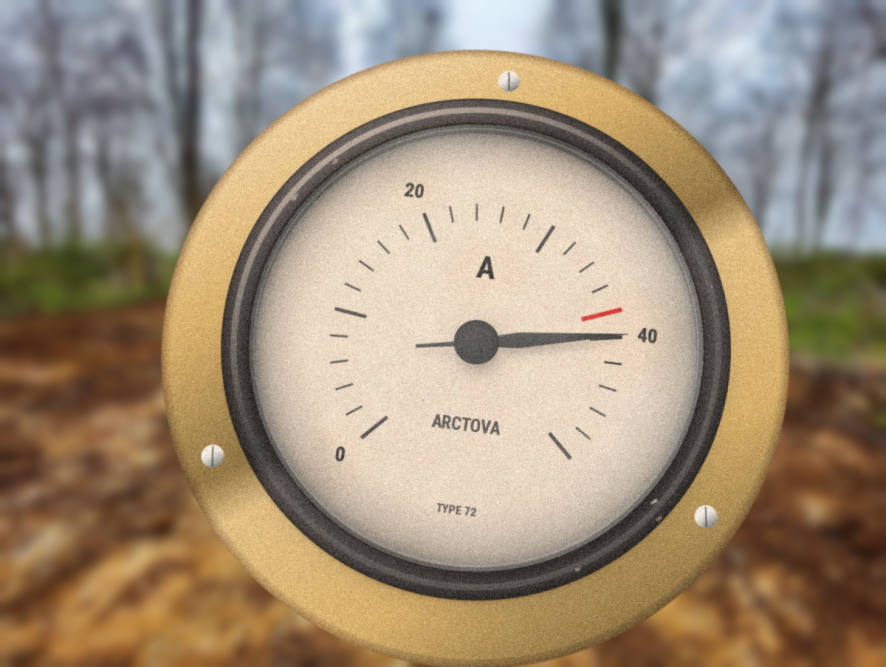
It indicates 40 A
